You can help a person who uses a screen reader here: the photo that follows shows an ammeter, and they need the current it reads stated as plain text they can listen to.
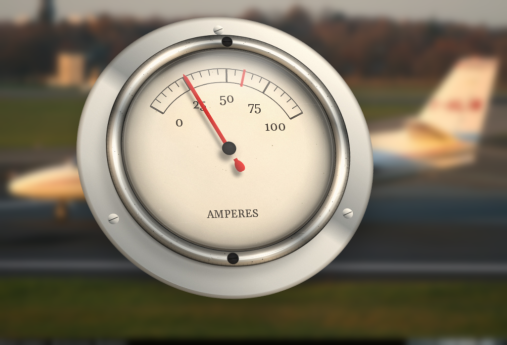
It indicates 25 A
